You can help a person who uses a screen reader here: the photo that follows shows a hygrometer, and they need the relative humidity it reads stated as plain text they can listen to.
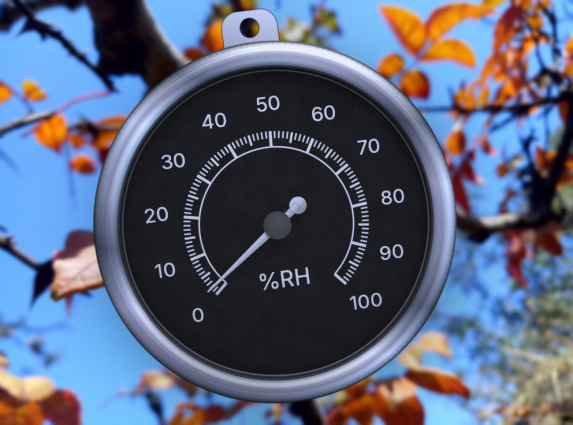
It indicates 2 %
